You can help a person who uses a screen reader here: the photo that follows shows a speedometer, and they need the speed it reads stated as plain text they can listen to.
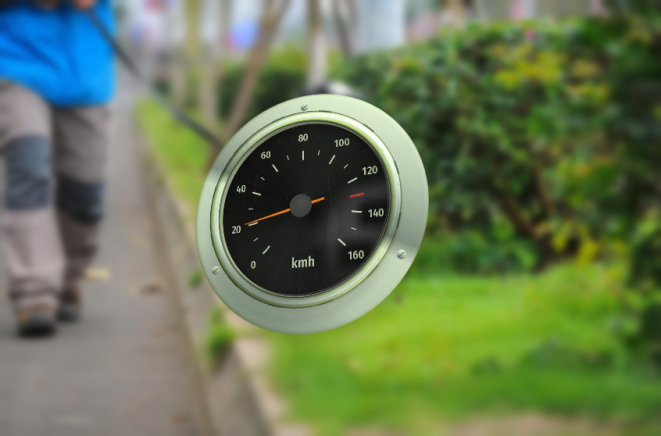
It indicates 20 km/h
